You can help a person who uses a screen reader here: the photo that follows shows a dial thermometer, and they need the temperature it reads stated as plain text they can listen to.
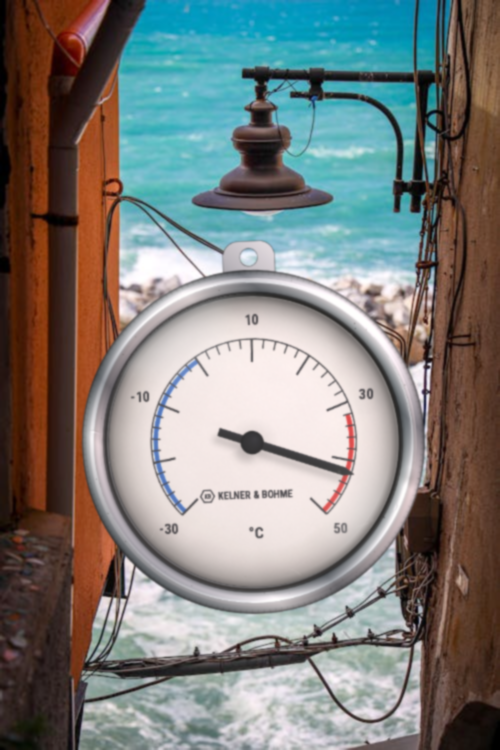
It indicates 42 °C
